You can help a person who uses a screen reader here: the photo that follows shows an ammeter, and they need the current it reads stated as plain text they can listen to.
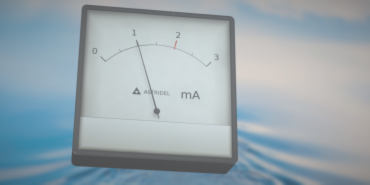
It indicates 1 mA
